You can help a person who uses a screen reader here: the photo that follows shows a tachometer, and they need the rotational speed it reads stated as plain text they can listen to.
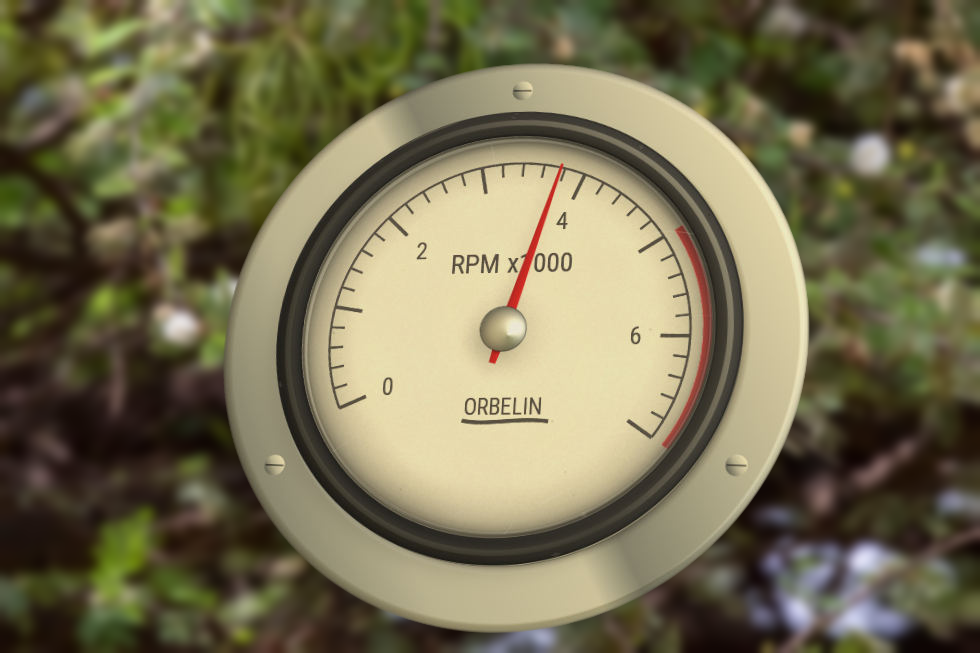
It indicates 3800 rpm
